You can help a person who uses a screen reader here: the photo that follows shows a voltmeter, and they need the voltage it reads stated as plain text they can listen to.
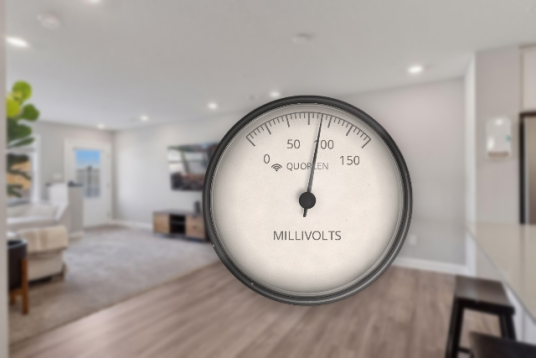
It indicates 90 mV
